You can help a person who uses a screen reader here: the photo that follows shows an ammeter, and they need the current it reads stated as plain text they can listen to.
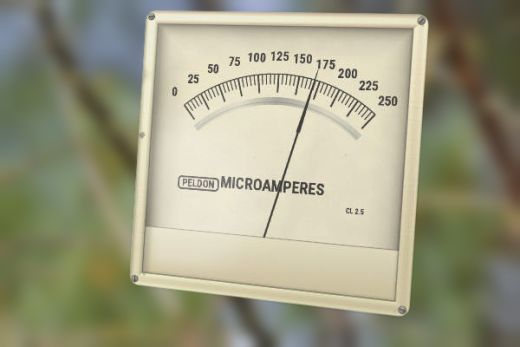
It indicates 170 µA
